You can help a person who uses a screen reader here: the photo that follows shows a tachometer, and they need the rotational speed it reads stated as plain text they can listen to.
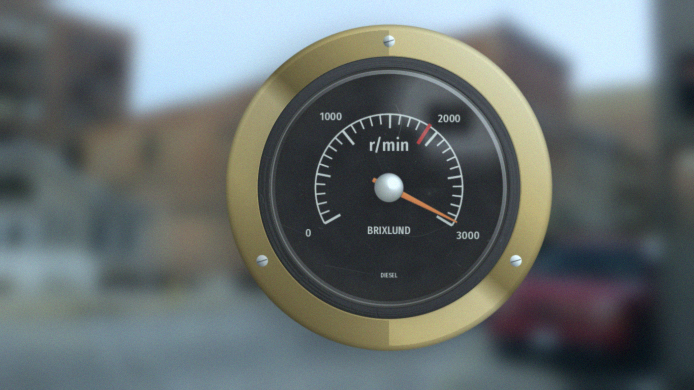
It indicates 2950 rpm
